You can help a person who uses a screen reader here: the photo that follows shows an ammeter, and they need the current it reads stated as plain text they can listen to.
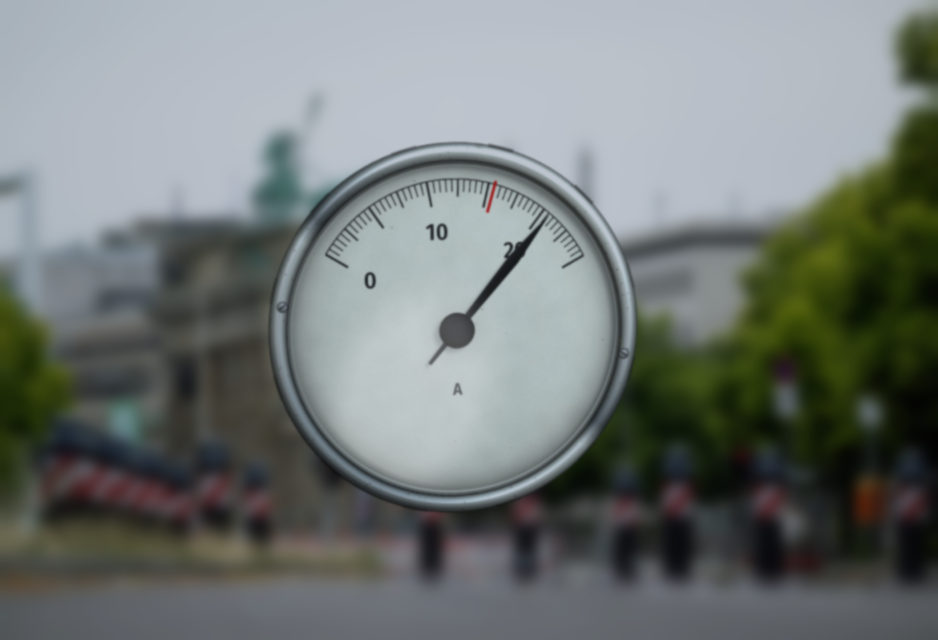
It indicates 20.5 A
